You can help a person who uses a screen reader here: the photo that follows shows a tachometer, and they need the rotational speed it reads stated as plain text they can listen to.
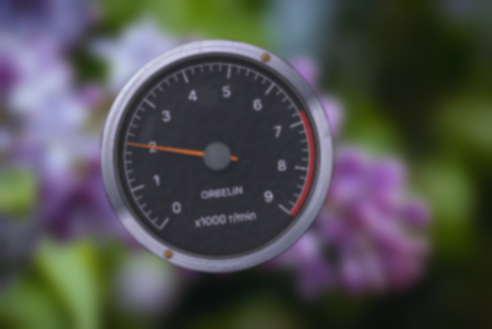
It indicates 2000 rpm
